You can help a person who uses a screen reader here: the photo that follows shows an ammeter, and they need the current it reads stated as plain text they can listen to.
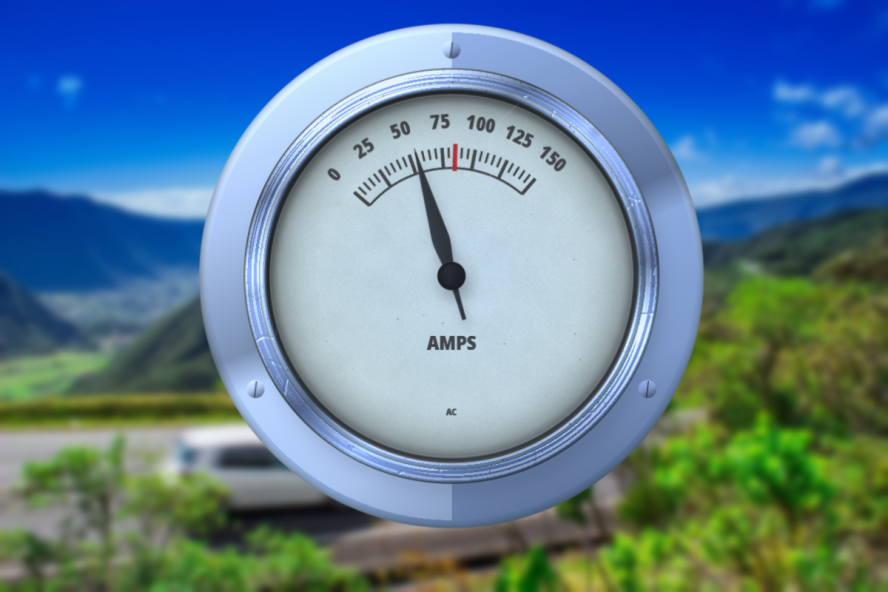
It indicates 55 A
